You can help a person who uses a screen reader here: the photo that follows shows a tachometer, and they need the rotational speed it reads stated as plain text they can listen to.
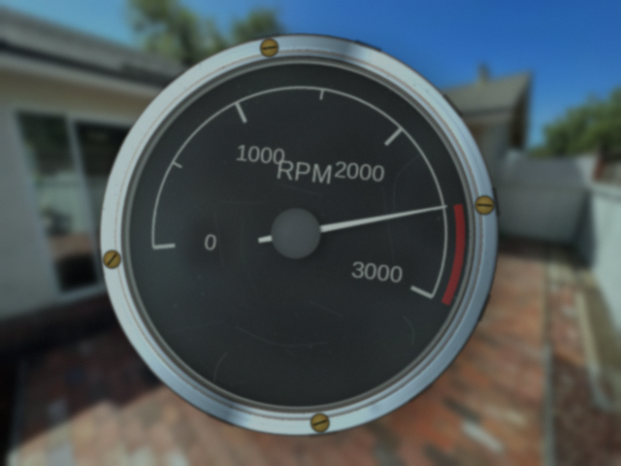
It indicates 2500 rpm
